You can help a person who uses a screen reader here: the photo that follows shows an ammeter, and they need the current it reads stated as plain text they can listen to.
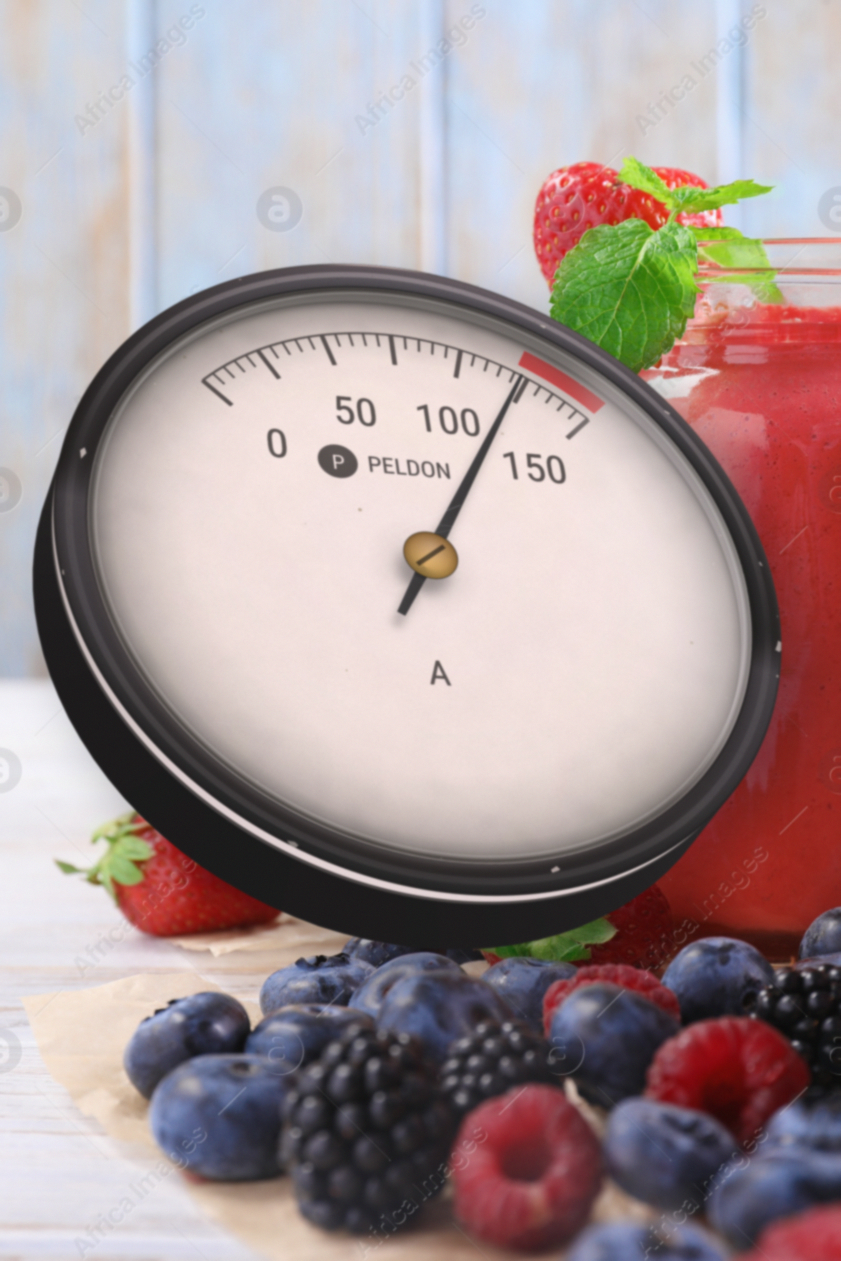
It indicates 122.5 A
